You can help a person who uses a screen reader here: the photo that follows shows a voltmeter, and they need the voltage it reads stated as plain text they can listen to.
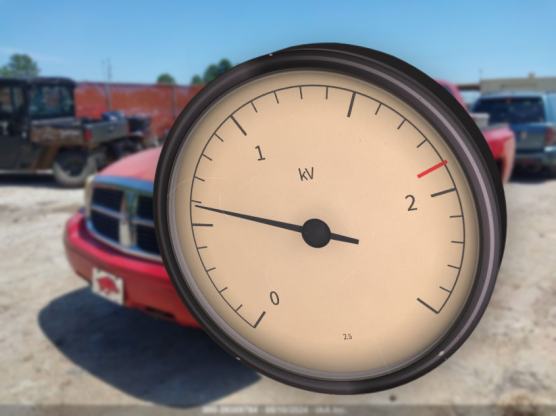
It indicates 0.6 kV
